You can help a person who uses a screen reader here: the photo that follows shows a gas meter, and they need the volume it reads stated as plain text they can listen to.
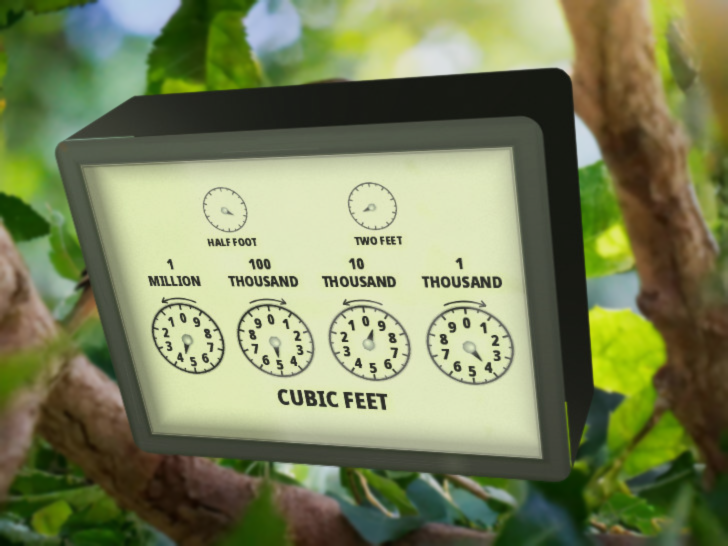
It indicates 449400 ft³
